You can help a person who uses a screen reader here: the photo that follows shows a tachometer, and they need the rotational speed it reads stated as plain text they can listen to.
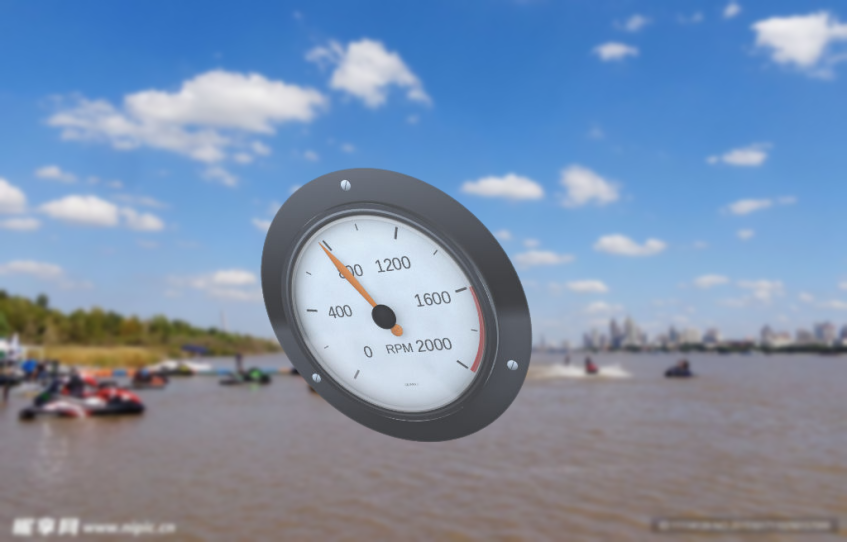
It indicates 800 rpm
